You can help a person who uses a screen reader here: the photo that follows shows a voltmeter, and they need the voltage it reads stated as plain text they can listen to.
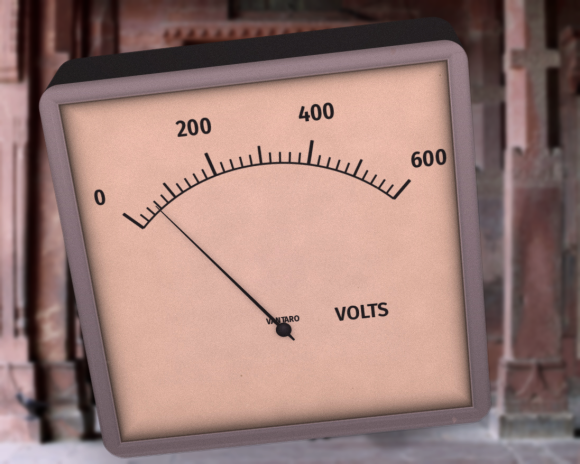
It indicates 60 V
